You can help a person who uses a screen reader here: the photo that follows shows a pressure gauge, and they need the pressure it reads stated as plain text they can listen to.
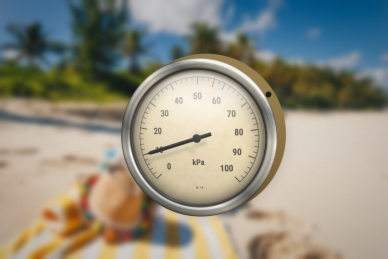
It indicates 10 kPa
